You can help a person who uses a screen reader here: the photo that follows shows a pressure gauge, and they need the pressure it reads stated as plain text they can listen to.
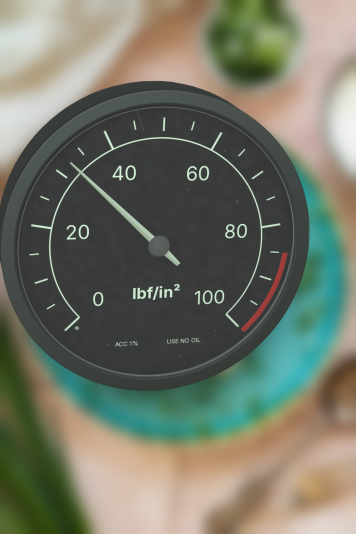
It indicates 32.5 psi
